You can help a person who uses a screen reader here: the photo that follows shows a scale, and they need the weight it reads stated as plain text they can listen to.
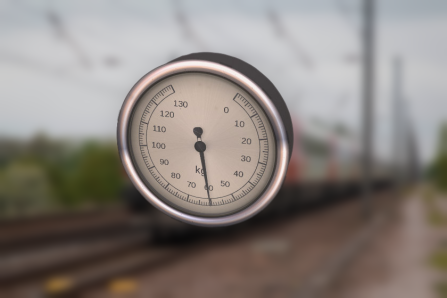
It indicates 60 kg
